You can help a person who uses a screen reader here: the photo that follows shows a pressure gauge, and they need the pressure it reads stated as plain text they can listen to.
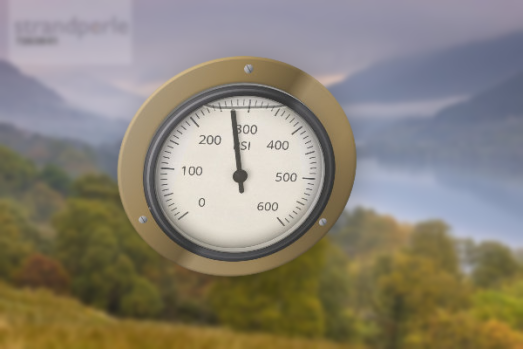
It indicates 270 psi
